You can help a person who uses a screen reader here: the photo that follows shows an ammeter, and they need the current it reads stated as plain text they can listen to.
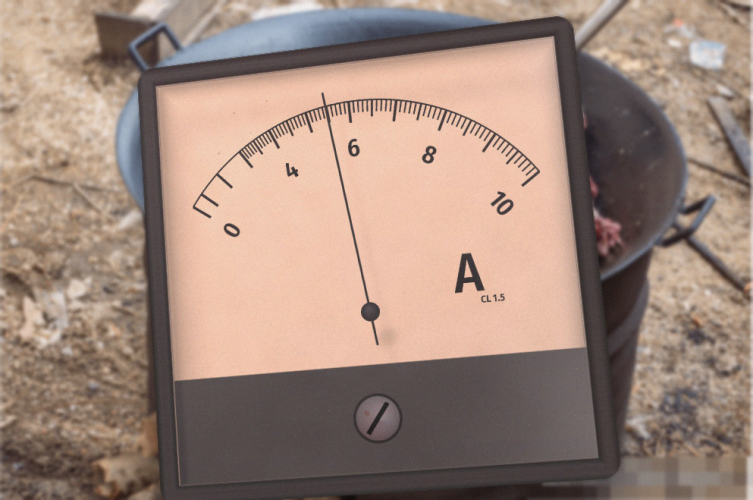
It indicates 5.5 A
